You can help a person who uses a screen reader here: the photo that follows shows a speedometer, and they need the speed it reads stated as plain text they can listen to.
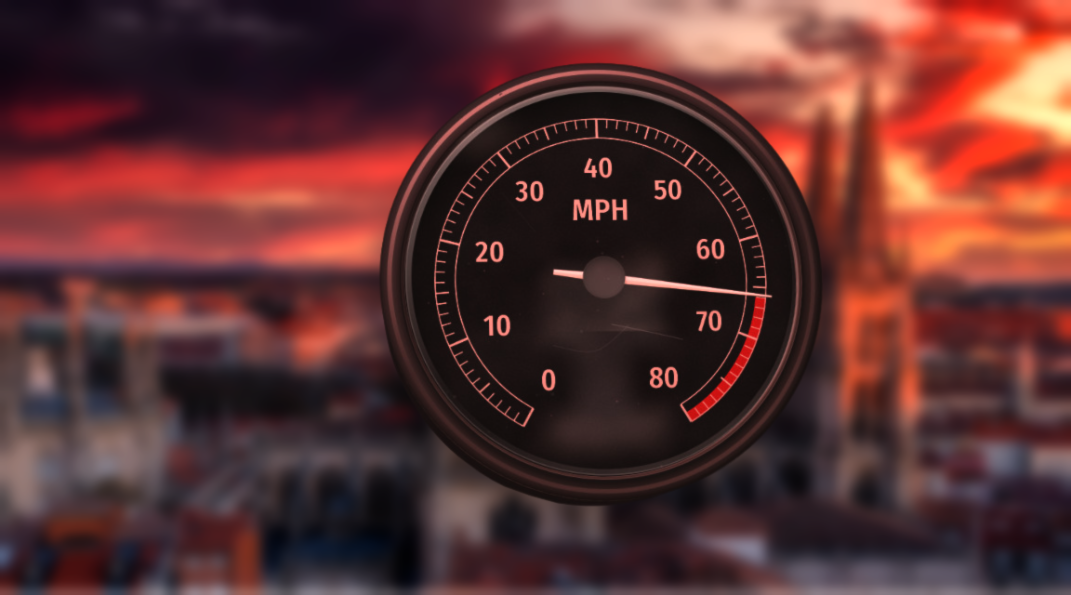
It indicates 66 mph
